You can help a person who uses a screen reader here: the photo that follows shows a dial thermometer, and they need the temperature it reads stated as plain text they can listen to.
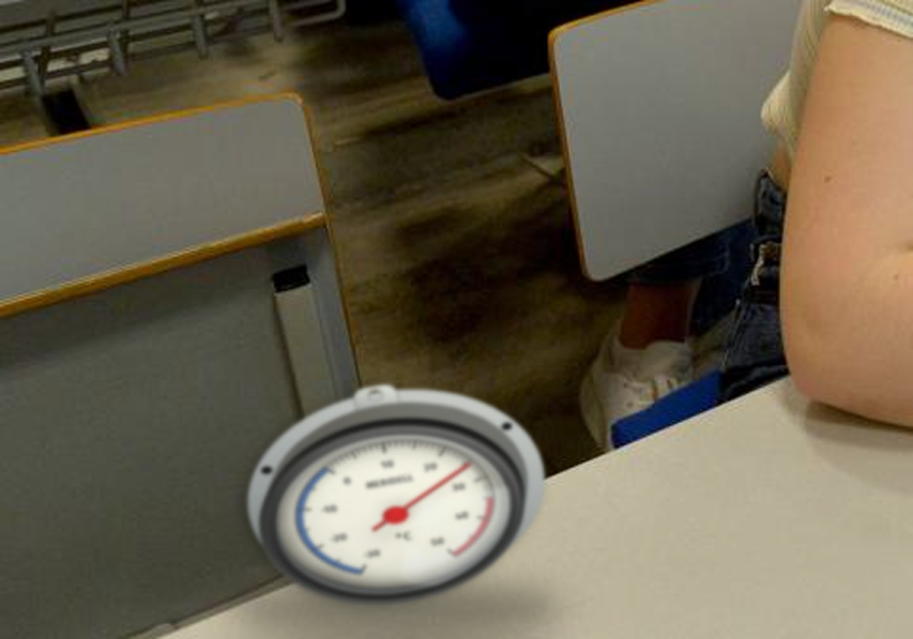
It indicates 25 °C
